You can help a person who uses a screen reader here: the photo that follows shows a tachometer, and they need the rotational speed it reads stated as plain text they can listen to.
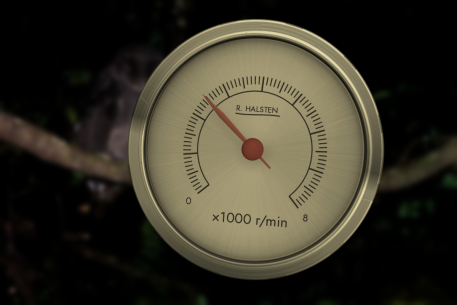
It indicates 2500 rpm
